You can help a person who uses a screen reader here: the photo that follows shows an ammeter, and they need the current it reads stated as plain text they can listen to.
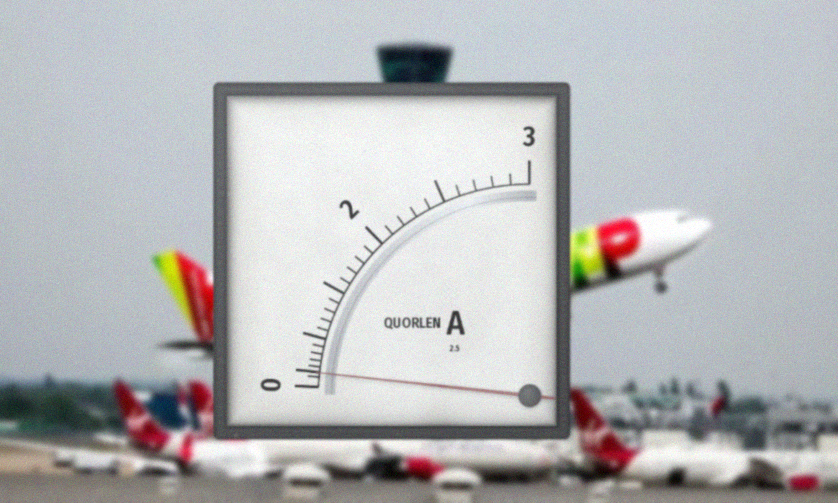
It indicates 0.5 A
